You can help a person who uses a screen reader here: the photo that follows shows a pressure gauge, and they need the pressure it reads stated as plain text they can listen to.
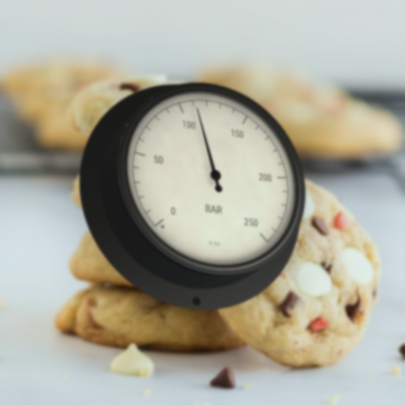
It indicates 110 bar
